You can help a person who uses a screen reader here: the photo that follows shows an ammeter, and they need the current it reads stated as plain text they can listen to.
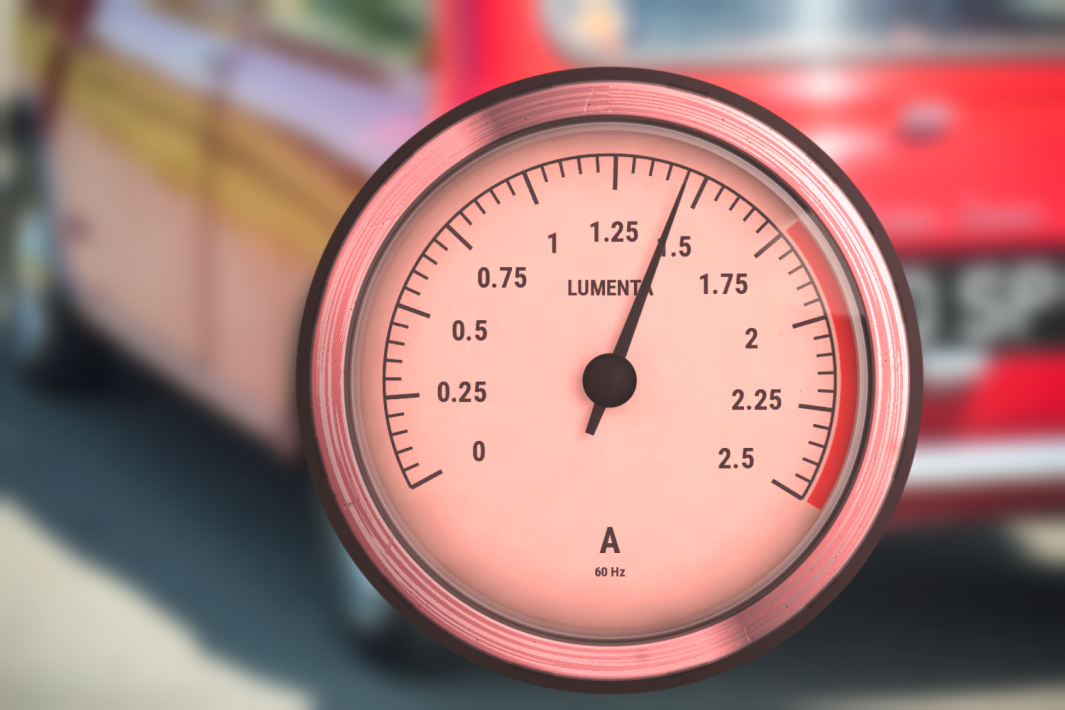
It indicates 1.45 A
